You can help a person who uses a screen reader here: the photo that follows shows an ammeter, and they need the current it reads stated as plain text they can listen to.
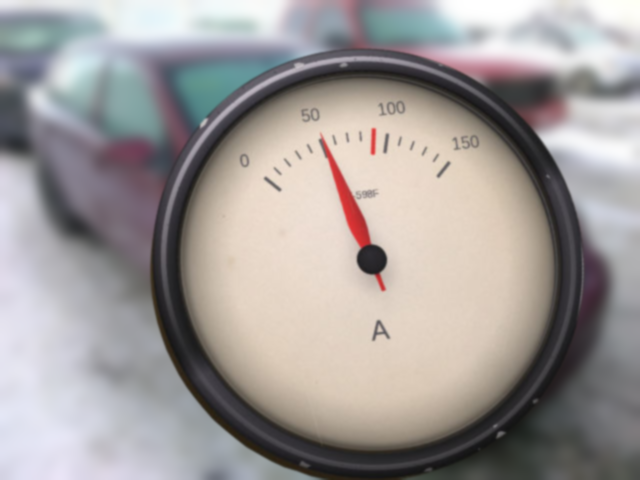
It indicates 50 A
